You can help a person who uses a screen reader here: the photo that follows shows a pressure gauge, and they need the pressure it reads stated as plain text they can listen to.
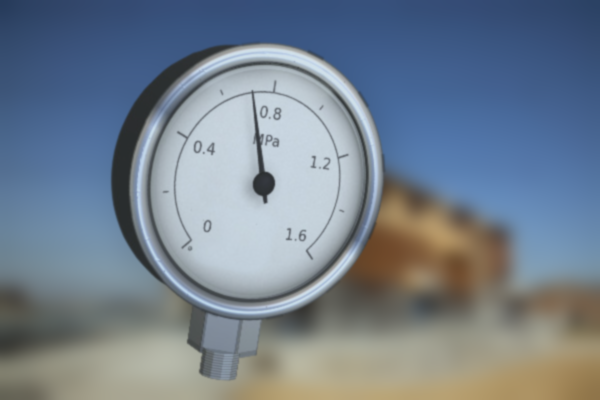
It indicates 0.7 MPa
